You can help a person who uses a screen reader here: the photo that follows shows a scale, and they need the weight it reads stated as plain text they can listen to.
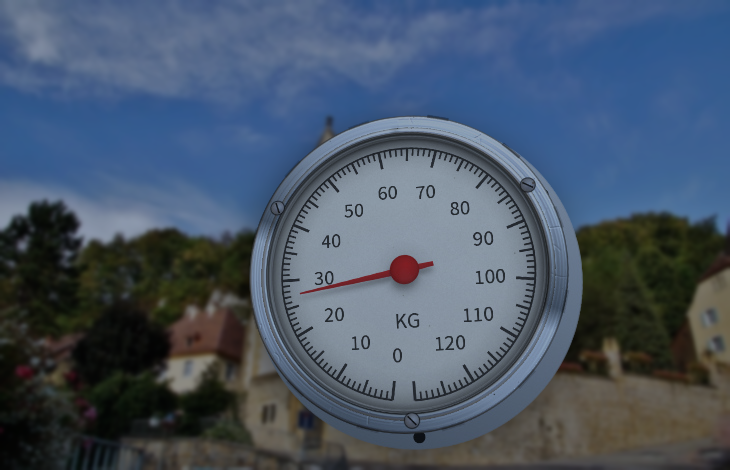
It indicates 27 kg
